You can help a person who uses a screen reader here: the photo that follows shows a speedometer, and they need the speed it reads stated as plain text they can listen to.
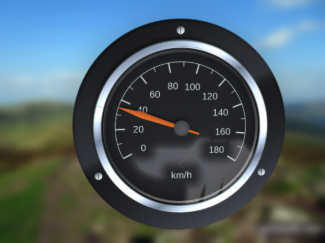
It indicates 35 km/h
